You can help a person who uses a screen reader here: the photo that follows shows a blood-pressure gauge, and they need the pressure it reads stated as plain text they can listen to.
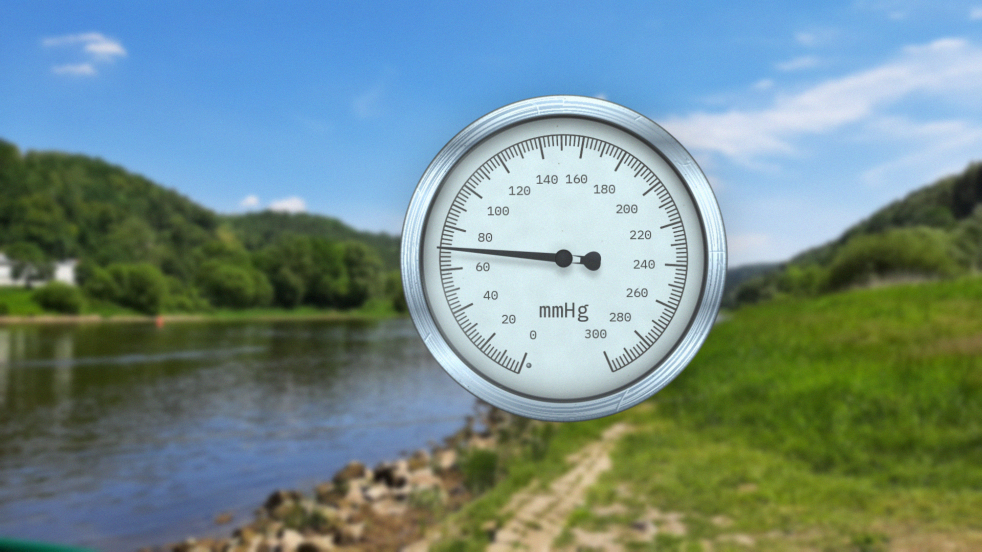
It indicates 70 mmHg
